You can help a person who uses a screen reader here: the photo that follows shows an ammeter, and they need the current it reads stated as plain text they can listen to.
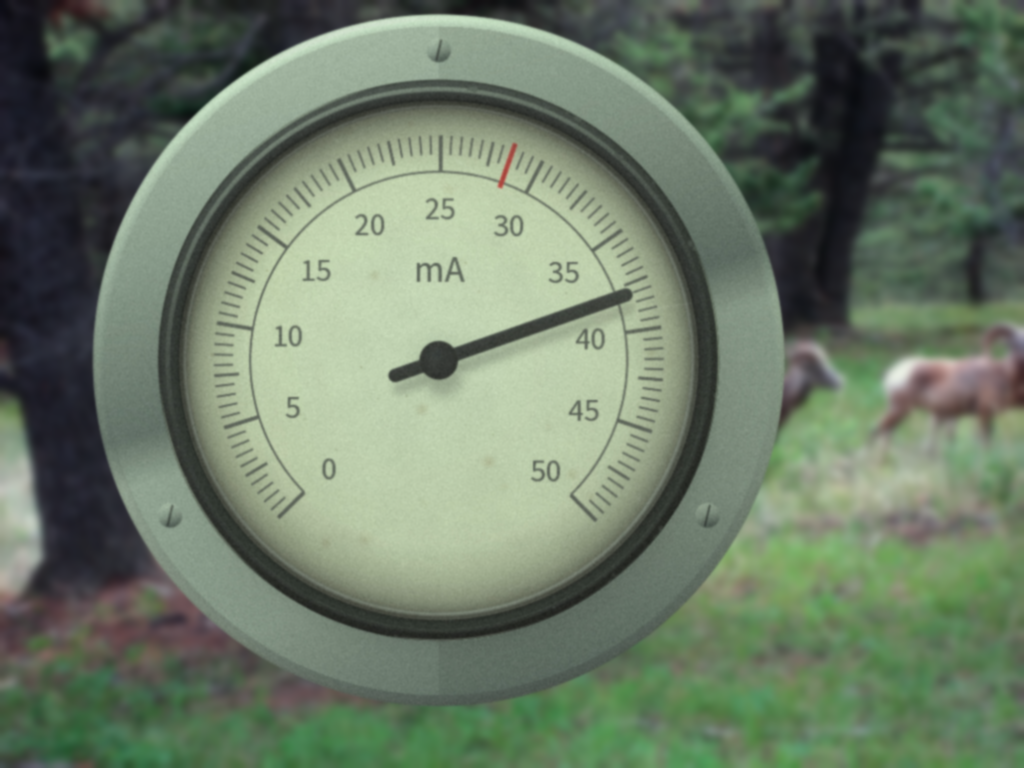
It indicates 38 mA
